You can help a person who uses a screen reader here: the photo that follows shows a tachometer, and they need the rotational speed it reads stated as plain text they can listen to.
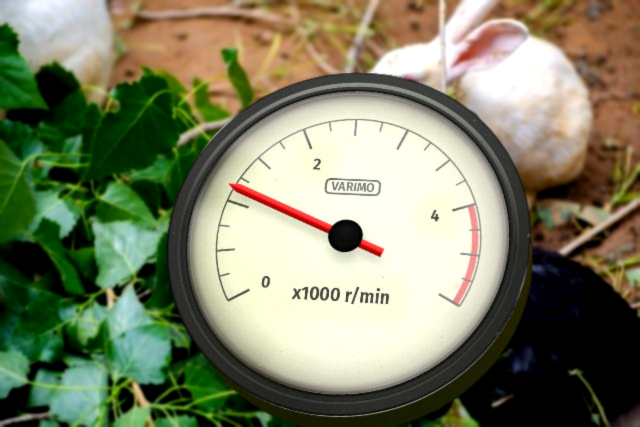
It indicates 1125 rpm
